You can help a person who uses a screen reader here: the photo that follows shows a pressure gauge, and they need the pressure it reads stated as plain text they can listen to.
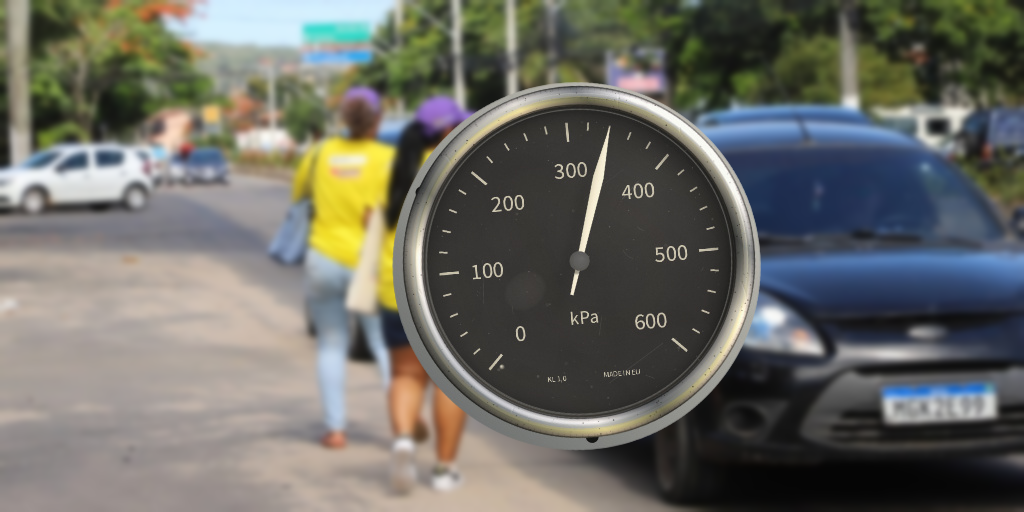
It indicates 340 kPa
